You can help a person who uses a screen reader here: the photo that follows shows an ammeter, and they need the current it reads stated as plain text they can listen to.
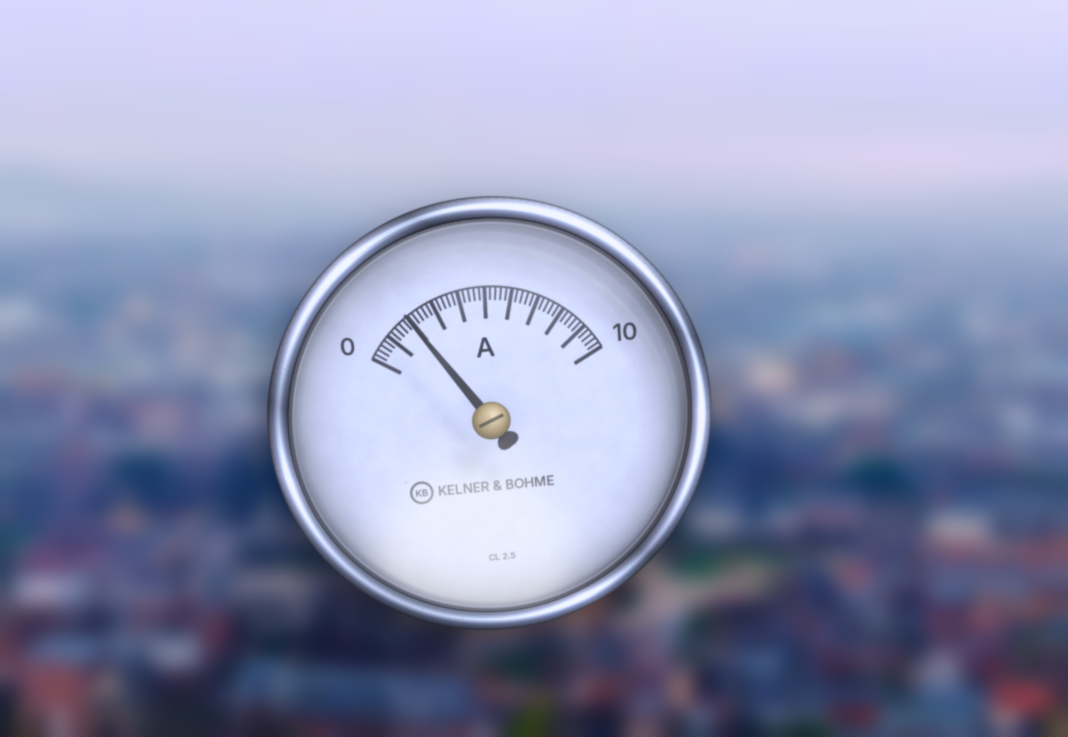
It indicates 2 A
